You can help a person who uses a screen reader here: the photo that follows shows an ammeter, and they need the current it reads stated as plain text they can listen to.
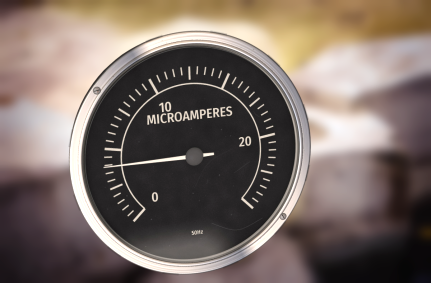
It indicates 4 µA
